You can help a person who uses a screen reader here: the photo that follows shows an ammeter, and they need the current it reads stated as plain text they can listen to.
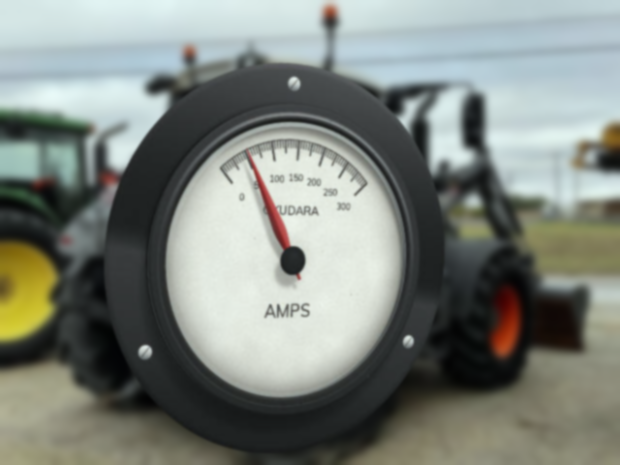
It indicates 50 A
